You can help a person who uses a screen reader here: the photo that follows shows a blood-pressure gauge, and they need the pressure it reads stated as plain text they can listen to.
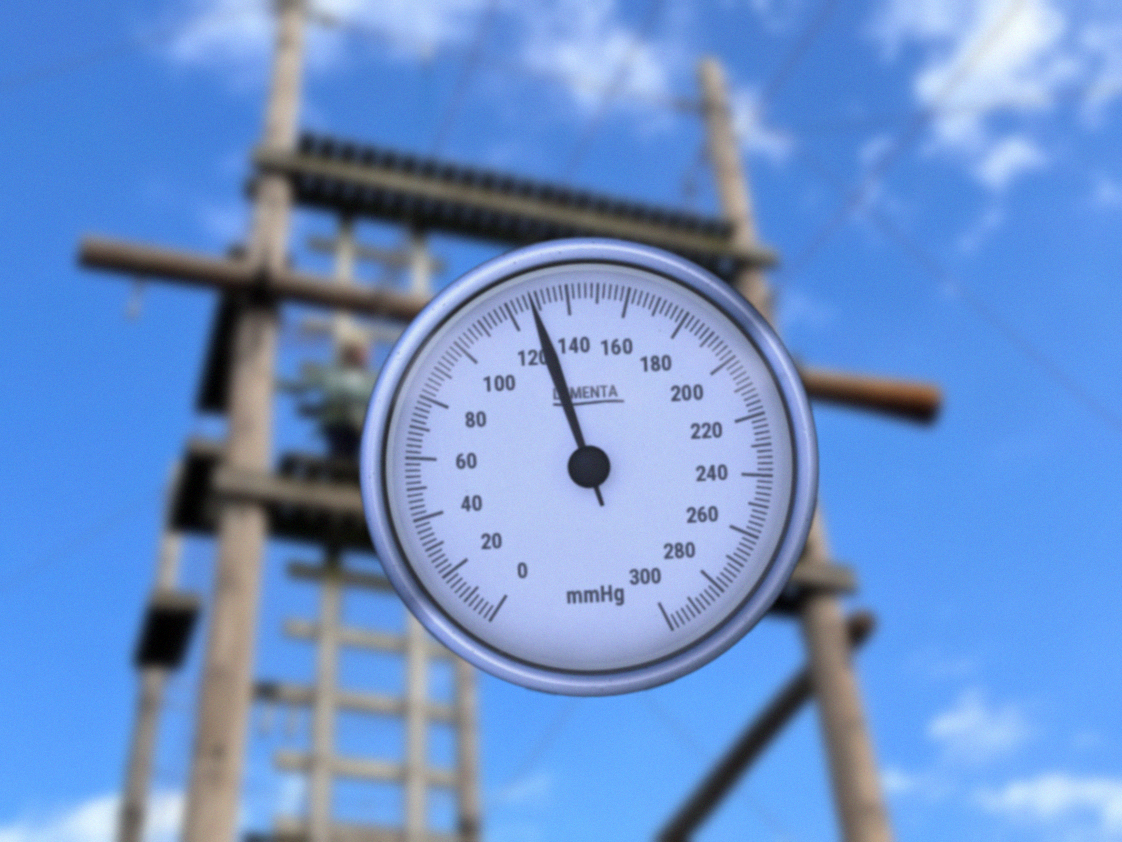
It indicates 128 mmHg
